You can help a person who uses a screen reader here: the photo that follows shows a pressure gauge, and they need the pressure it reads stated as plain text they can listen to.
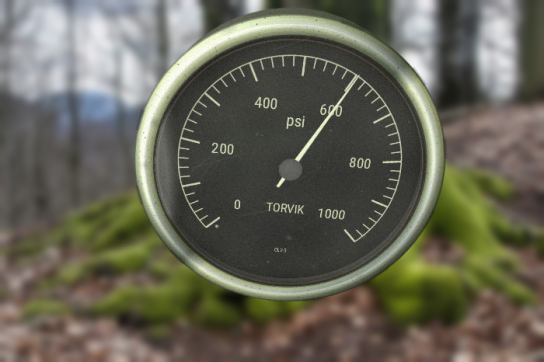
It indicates 600 psi
